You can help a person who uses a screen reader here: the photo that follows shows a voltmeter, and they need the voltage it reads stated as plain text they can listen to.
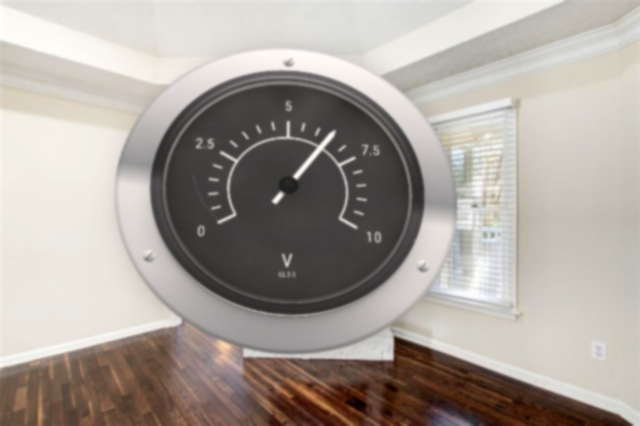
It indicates 6.5 V
